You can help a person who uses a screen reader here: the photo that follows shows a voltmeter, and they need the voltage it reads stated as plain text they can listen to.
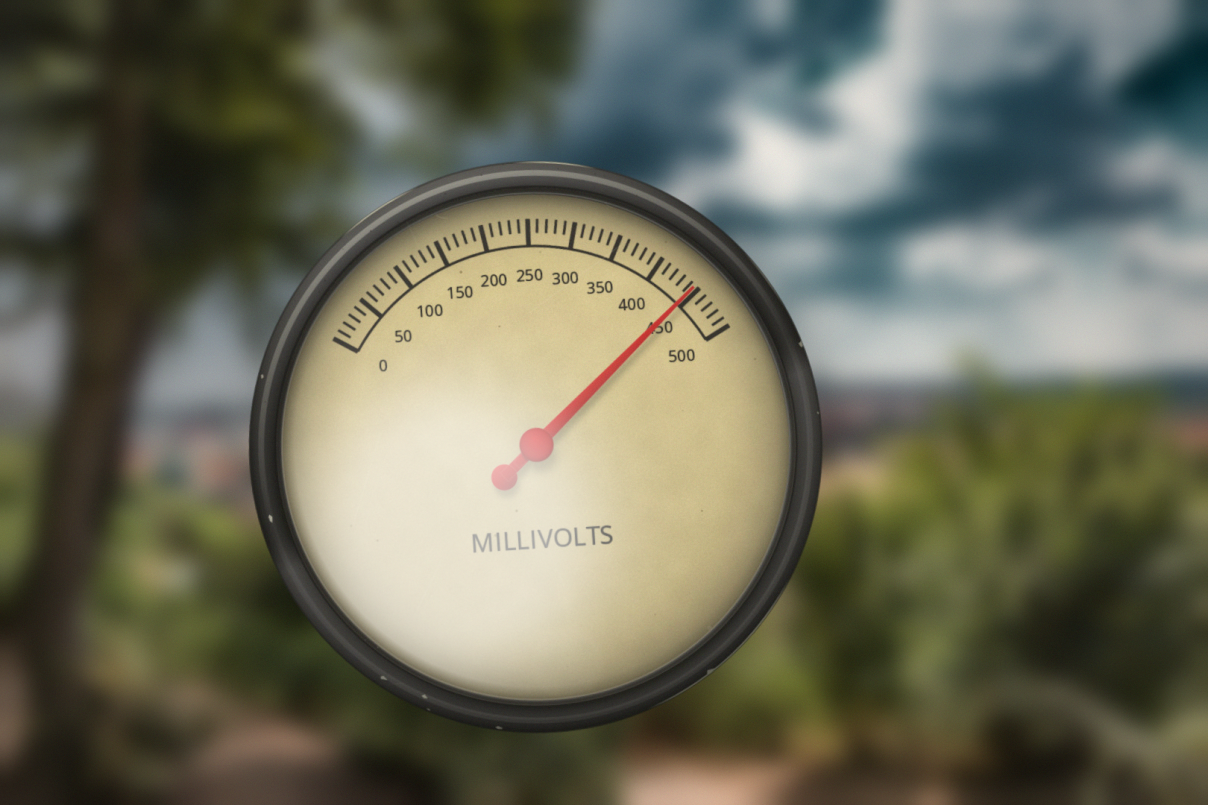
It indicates 445 mV
